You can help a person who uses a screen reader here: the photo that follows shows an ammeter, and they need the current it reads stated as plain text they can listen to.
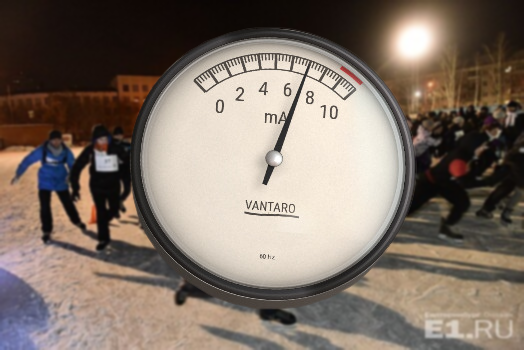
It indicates 7 mA
